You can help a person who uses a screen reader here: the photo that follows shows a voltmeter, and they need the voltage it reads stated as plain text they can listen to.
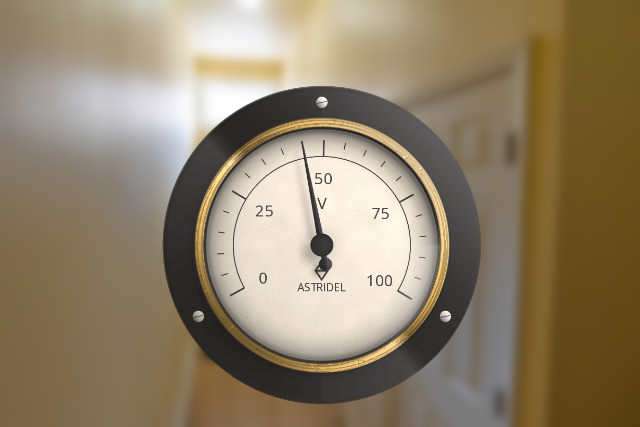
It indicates 45 V
